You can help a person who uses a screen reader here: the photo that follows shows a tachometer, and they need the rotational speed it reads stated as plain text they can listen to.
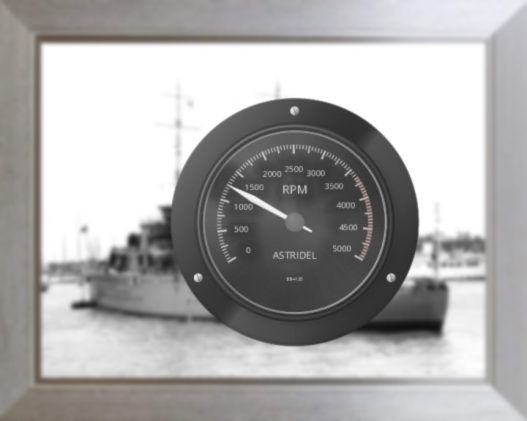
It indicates 1250 rpm
